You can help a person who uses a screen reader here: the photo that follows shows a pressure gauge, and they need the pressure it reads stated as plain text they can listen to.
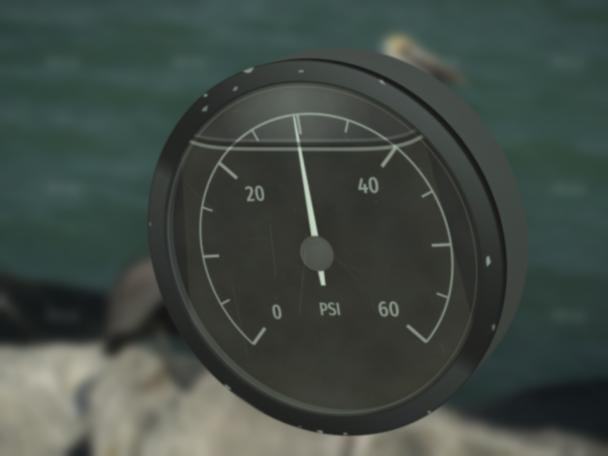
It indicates 30 psi
